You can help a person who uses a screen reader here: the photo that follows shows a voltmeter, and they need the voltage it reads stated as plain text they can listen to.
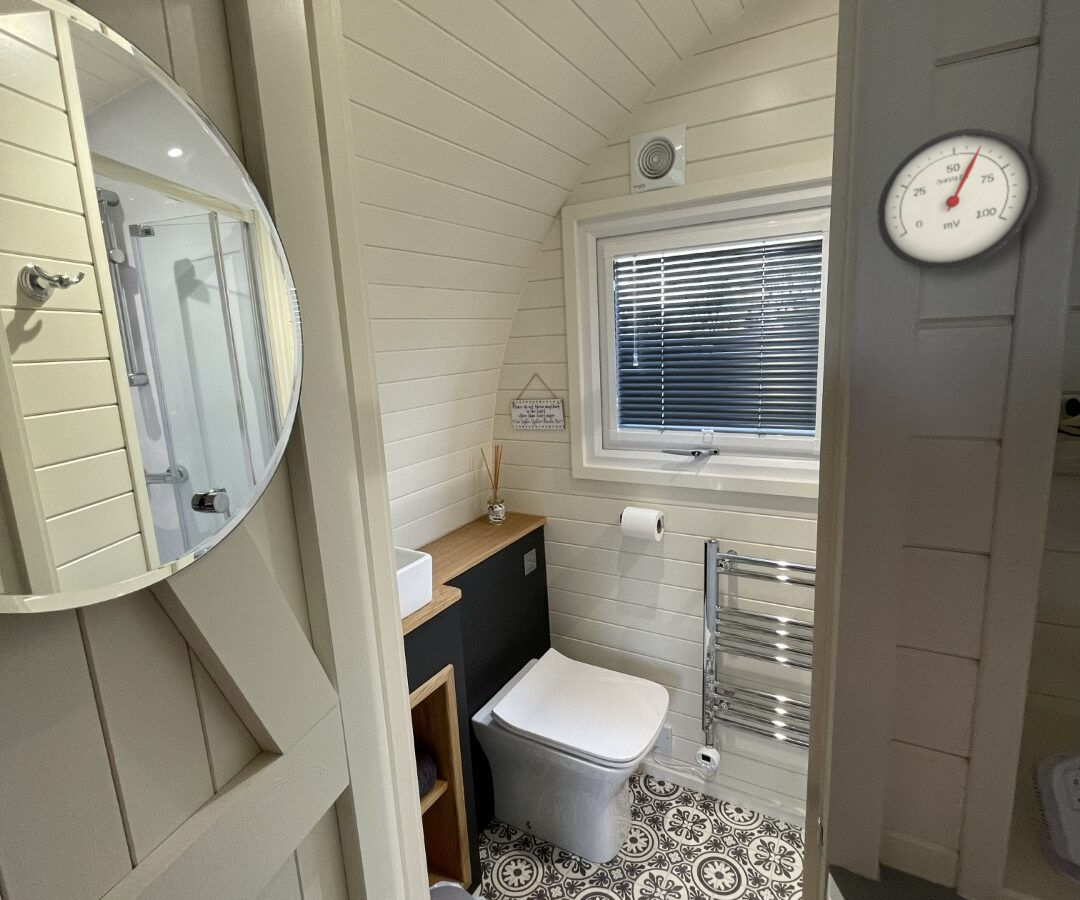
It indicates 60 mV
